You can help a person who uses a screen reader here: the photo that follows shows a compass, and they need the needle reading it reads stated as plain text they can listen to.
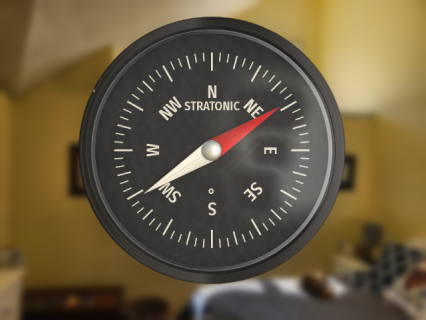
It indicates 57.5 °
